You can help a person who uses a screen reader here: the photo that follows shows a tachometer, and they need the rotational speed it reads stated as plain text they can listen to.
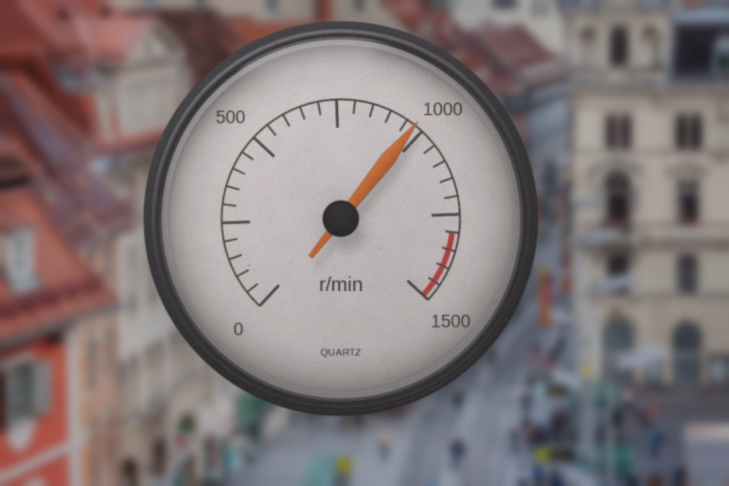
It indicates 975 rpm
